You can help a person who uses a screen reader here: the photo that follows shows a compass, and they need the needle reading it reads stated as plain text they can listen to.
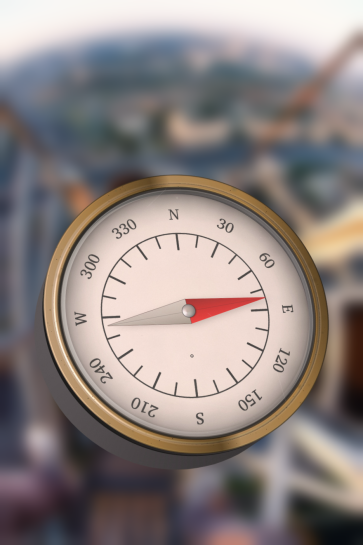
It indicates 82.5 °
